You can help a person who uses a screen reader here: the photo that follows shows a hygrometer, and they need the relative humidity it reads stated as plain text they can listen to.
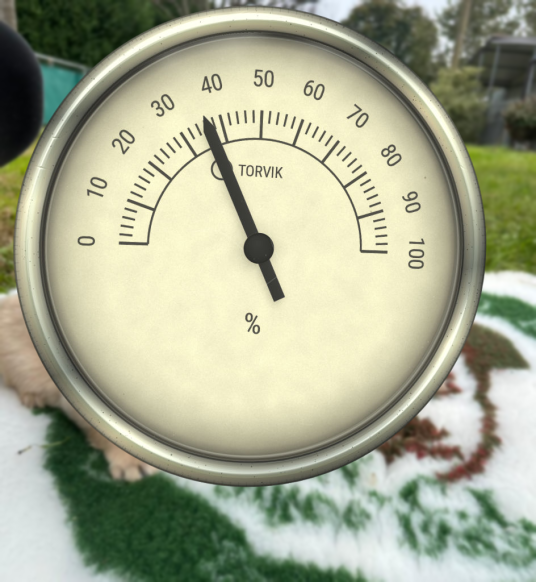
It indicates 36 %
